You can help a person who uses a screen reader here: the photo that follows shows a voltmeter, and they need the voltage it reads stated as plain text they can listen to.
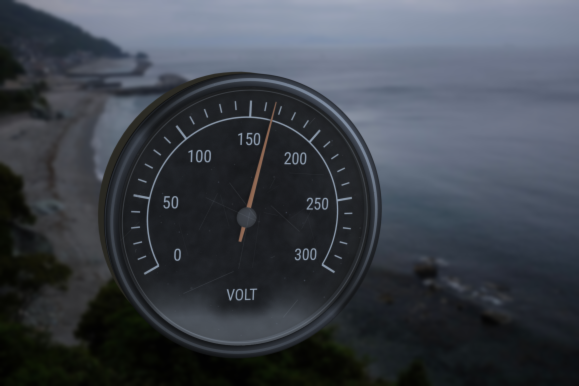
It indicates 165 V
